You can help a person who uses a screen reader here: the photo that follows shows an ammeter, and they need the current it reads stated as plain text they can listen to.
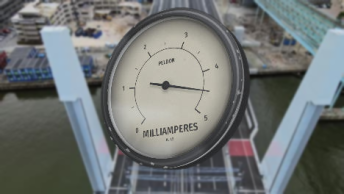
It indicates 4.5 mA
